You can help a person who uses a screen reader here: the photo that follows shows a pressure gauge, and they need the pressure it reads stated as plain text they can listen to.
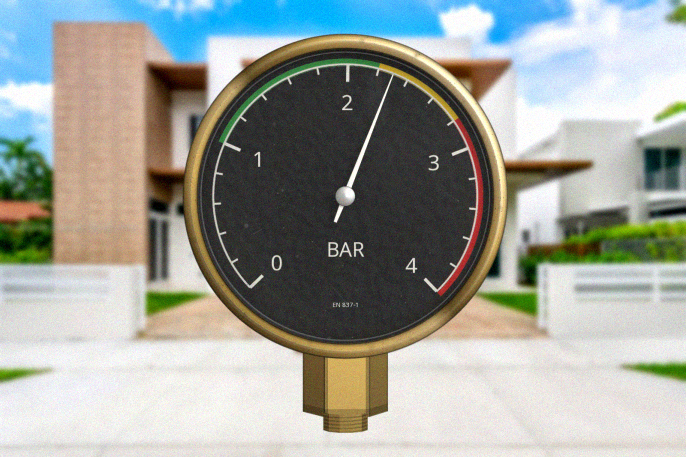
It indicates 2.3 bar
